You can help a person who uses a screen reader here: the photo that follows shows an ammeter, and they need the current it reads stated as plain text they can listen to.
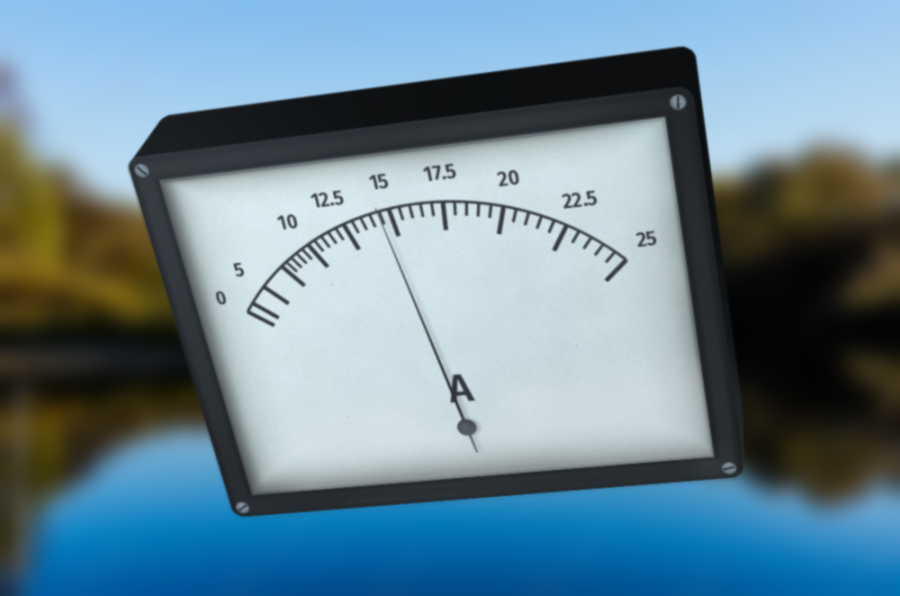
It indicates 14.5 A
